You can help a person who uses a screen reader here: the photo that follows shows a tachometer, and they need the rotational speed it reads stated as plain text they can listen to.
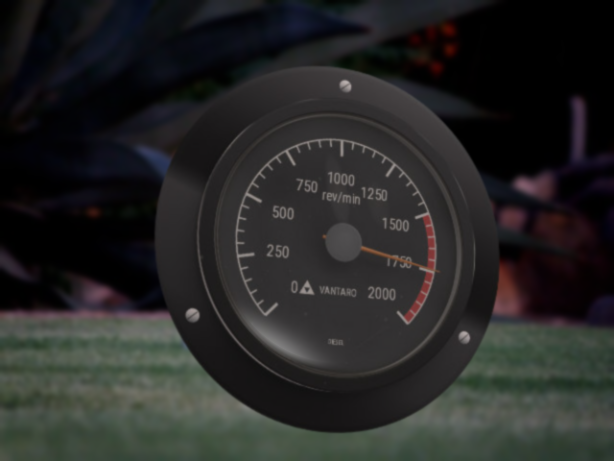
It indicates 1750 rpm
